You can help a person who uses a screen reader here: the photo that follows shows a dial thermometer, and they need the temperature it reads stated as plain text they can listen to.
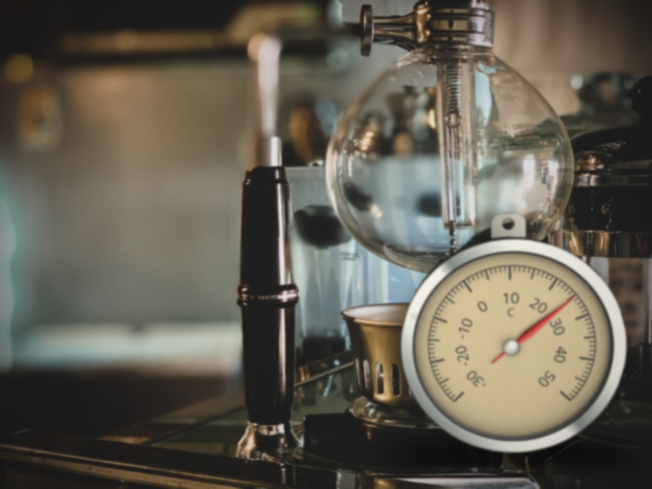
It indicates 25 °C
